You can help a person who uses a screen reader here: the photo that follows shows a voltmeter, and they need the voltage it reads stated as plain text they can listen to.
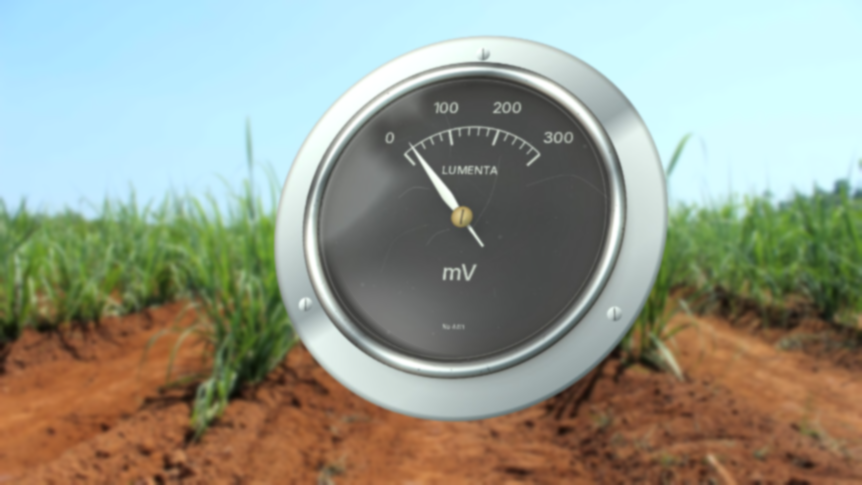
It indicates 20 mV
